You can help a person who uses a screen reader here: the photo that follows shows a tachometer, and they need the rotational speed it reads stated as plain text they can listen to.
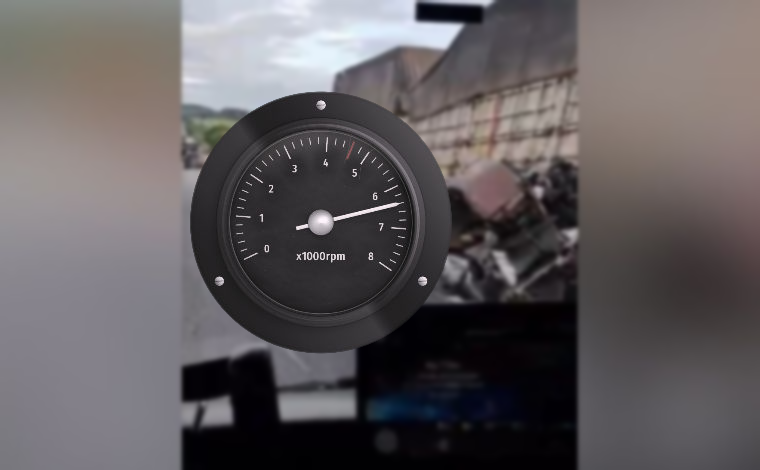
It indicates 6400 rpm
